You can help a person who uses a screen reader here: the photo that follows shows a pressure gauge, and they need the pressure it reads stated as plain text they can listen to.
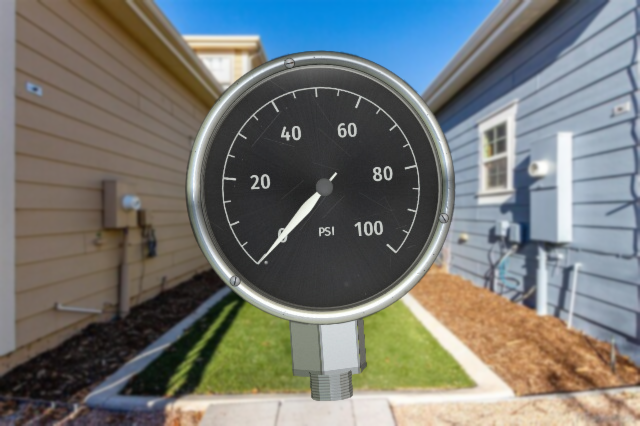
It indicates 0 psi
